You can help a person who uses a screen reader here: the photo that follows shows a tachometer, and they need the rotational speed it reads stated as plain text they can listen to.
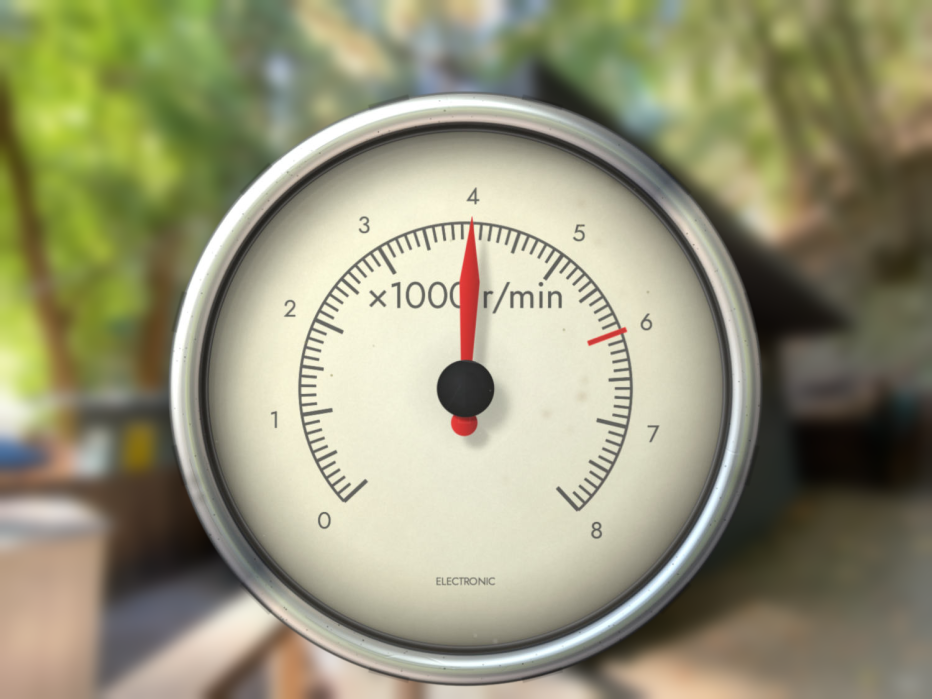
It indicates 4000 rpm
